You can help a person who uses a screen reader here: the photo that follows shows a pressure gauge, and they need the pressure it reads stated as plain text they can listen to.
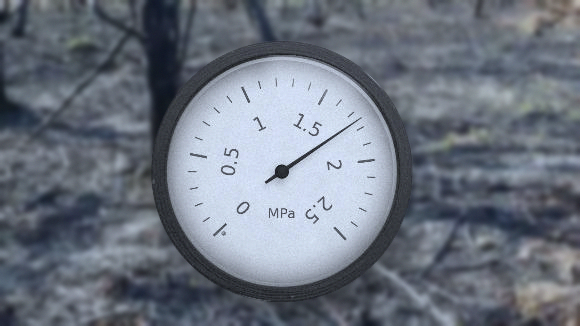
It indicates 1.75 MPa
